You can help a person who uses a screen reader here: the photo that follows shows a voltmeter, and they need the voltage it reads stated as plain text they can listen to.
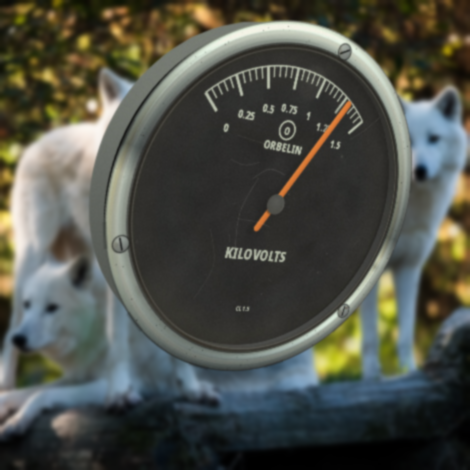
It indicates 1.25 kV
